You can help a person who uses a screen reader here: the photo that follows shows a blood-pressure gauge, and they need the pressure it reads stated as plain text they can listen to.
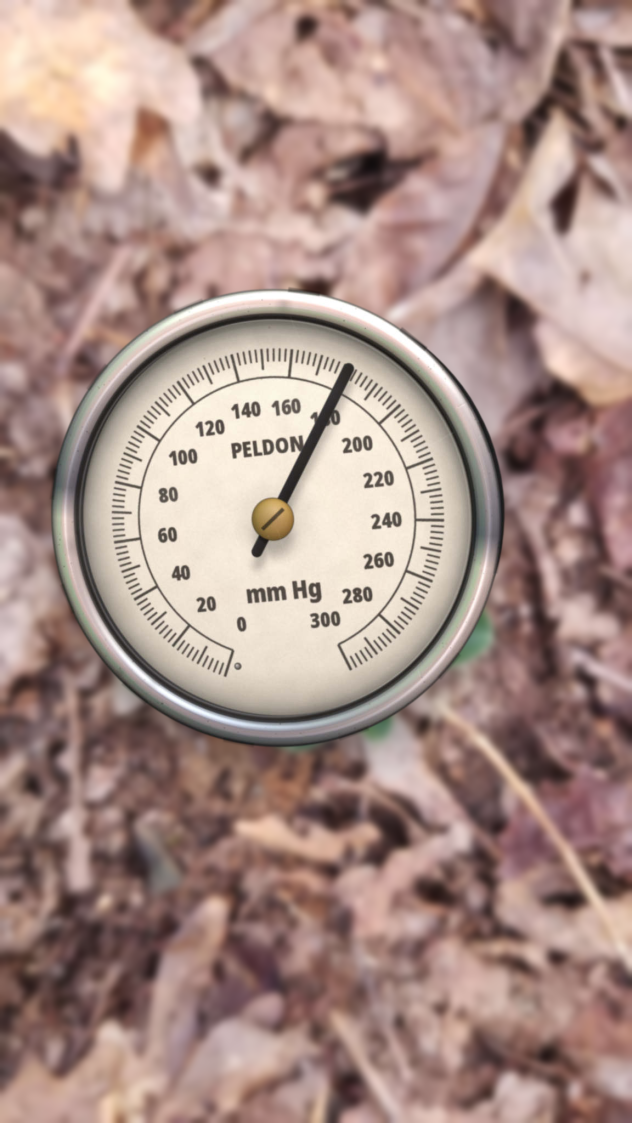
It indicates 180 mmHg
